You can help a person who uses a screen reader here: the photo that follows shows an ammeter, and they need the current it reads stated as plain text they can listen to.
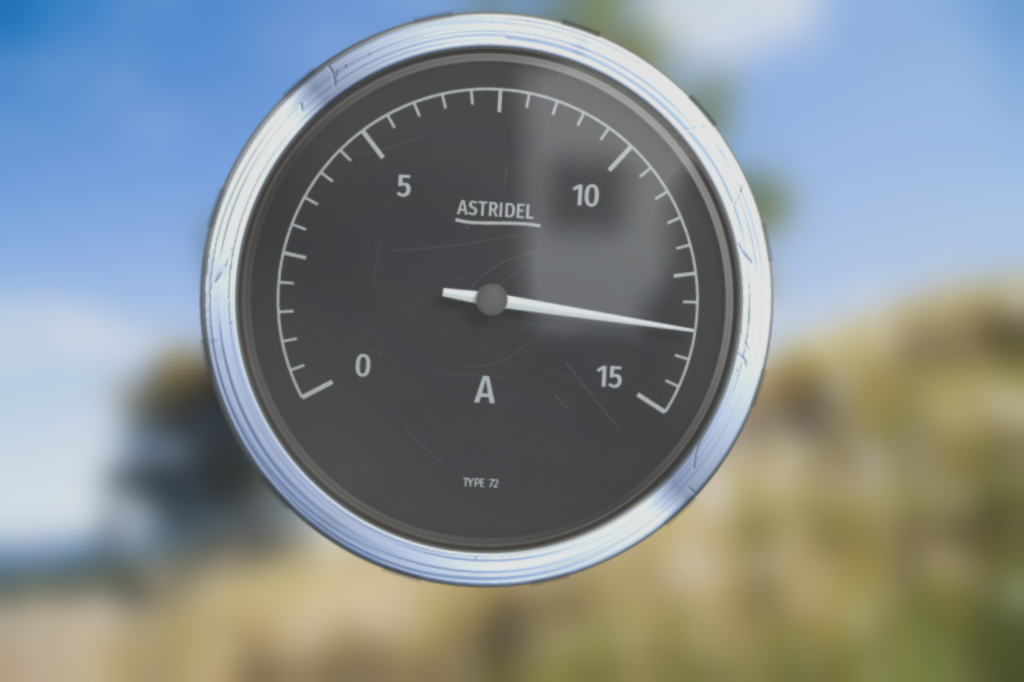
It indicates 13.5 A
